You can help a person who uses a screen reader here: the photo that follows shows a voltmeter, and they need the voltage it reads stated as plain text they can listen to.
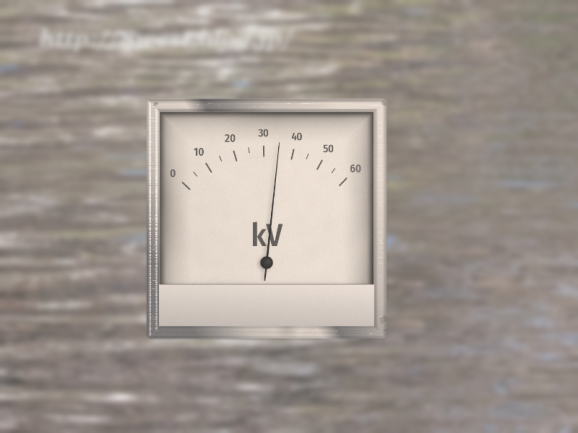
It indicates 35 kV
